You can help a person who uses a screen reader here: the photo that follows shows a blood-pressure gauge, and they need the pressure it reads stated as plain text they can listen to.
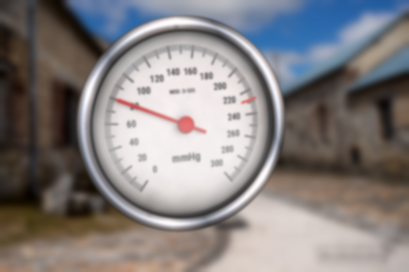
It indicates 80 mmHg
